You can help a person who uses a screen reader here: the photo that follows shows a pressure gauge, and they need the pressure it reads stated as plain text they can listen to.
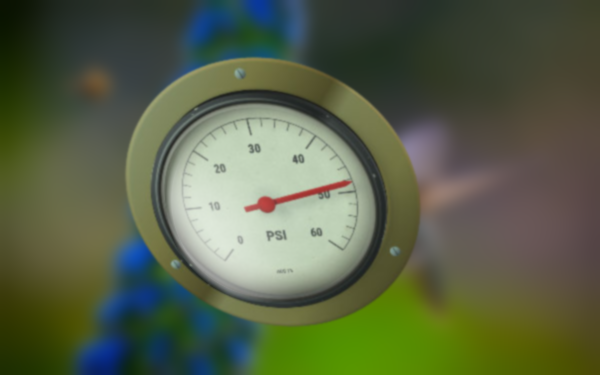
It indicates 48 psi
